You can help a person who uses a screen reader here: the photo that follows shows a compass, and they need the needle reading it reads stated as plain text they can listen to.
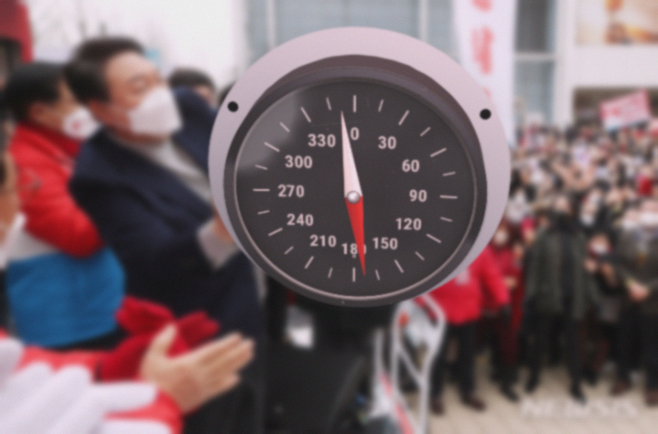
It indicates 172.5 °
